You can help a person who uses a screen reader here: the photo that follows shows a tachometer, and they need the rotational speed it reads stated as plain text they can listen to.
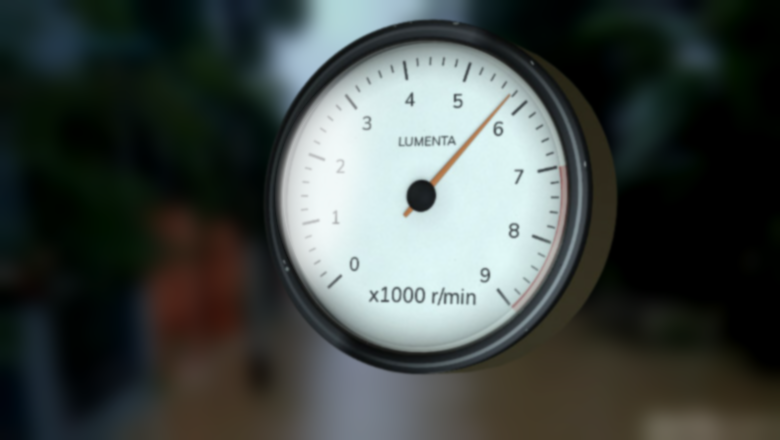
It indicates 5800 rpm
